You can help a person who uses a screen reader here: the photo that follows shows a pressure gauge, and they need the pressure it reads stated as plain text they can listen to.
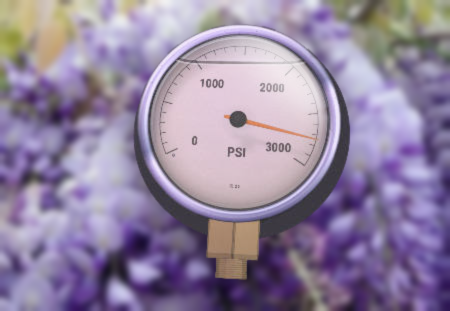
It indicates 2750 psi
